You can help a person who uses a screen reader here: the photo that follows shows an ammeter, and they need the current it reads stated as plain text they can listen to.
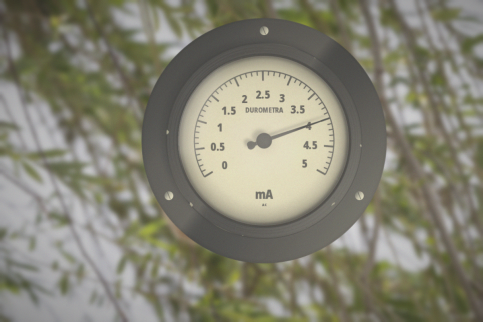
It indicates 4 mA
